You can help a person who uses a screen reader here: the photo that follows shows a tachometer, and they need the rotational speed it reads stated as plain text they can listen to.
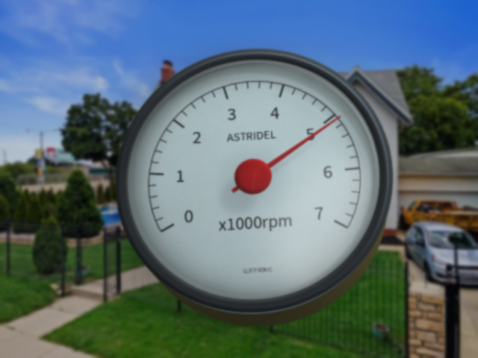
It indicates 5100 rpm
